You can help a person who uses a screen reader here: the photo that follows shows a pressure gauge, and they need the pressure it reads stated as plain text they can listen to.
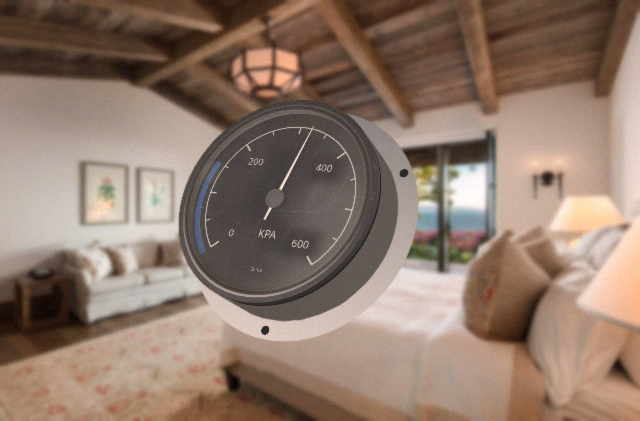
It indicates 325 kPa
